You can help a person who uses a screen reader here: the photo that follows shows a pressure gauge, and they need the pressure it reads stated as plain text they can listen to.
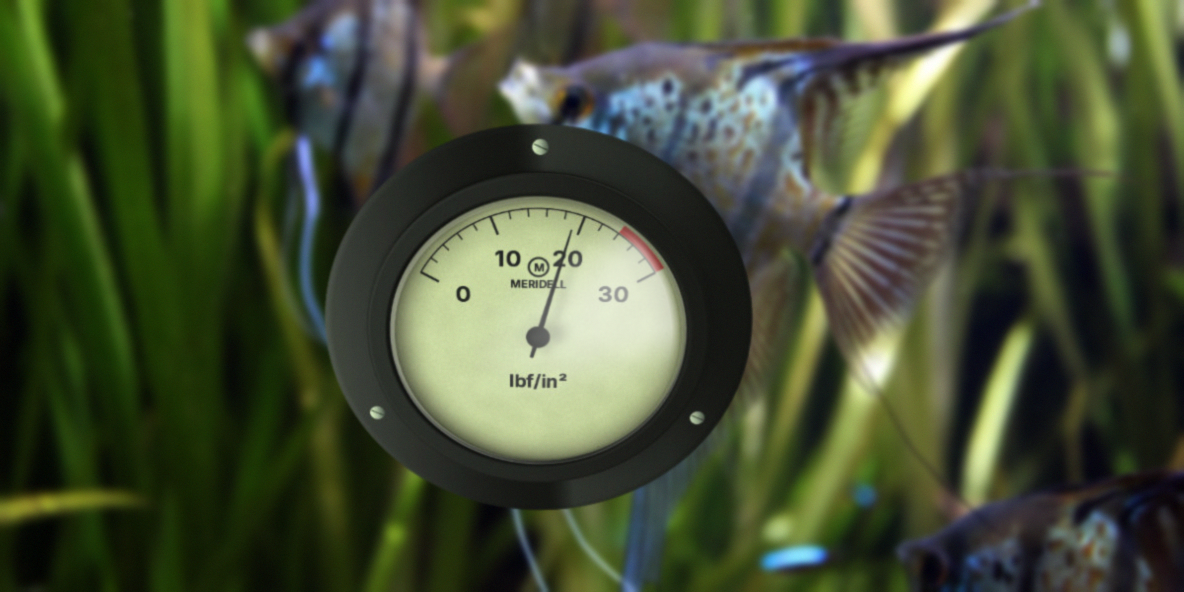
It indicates 19 psi
